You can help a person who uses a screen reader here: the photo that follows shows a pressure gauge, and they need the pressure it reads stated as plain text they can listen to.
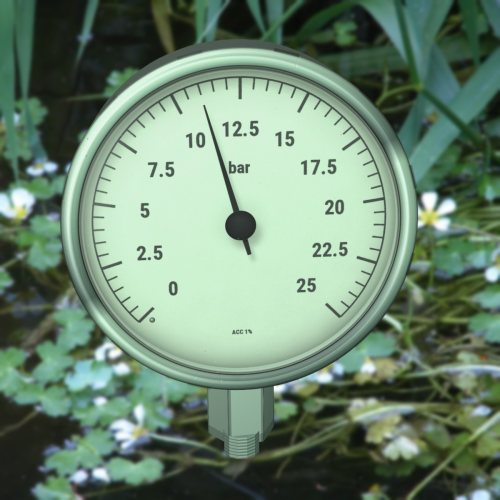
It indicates 11 bar
